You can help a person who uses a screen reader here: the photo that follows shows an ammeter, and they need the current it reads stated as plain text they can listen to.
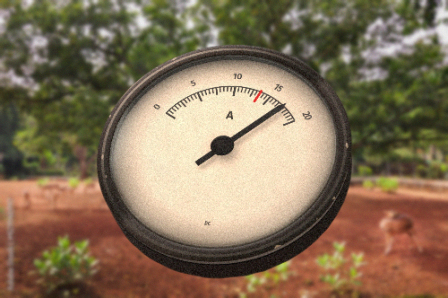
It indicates 17.5 A
